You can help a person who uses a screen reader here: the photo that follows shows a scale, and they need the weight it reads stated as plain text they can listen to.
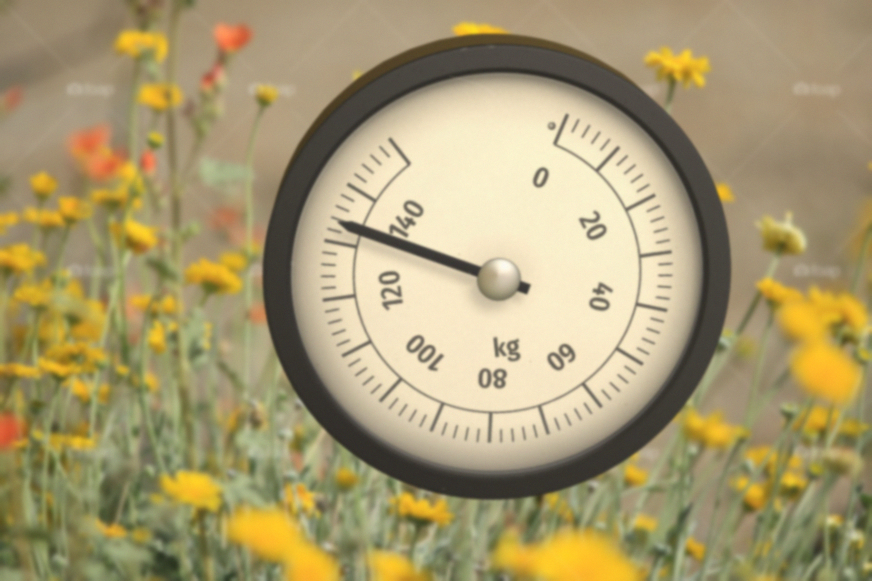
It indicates 134 kg
